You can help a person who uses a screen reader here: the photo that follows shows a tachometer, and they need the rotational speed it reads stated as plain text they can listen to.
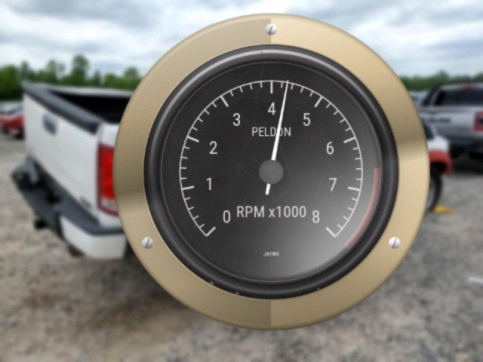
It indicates 4300 rpm
